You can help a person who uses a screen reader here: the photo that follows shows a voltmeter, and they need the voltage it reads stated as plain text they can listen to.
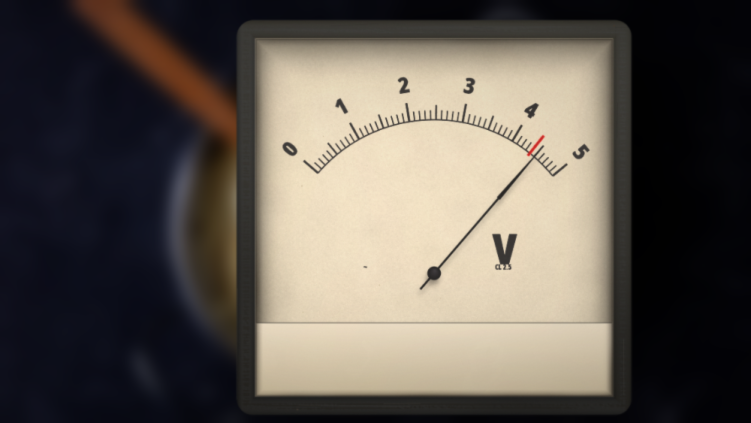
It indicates 4.5 V
